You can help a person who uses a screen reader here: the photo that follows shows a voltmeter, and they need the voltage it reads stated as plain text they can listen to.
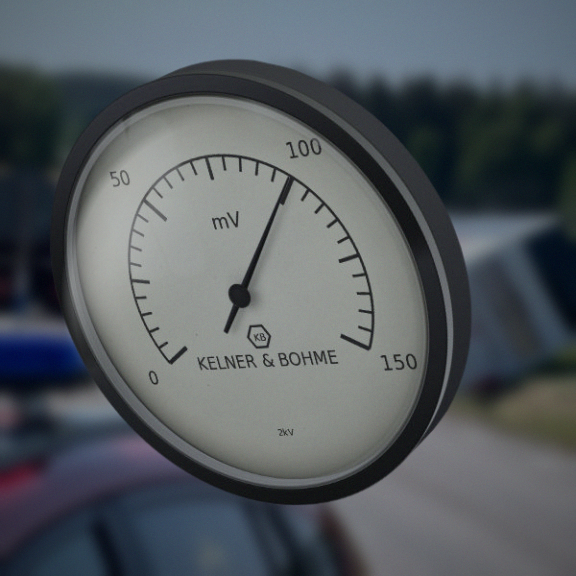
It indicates 100 mV
